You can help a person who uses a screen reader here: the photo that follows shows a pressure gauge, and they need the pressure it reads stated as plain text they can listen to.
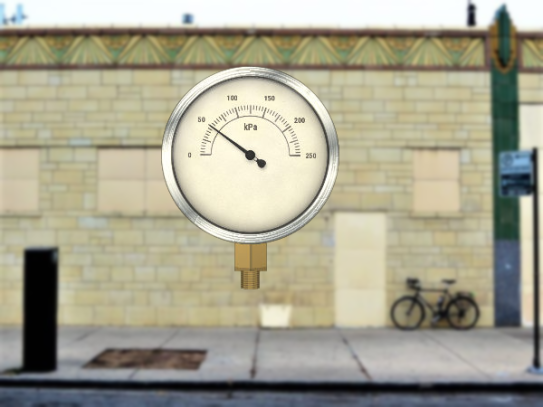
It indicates 50 kPa
